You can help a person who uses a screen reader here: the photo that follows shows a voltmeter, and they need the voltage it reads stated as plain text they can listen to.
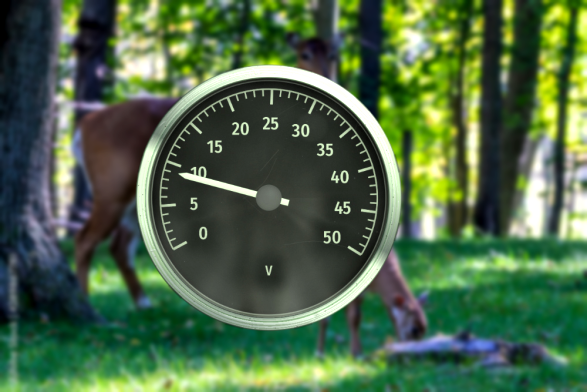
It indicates 9 V
